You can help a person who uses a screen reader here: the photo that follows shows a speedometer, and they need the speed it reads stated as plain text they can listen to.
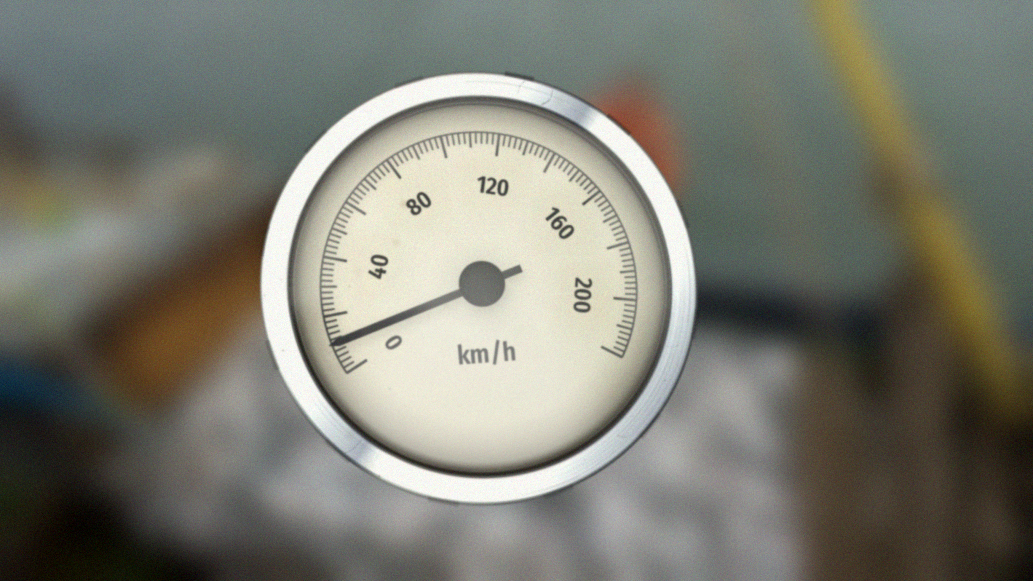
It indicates 10 km/h
